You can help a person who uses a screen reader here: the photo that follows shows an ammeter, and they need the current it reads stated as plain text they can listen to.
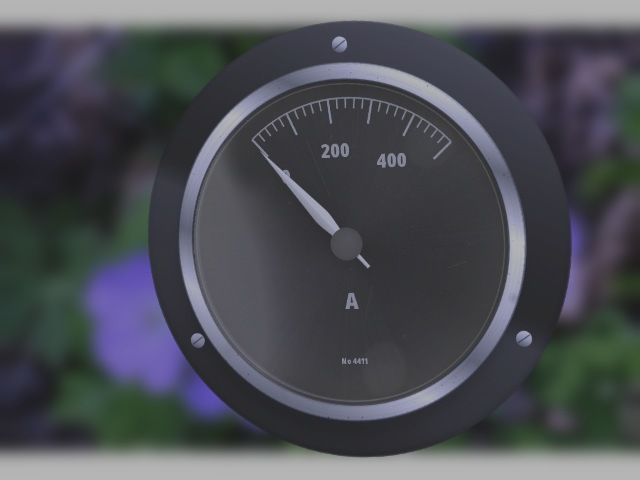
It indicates 0 A
